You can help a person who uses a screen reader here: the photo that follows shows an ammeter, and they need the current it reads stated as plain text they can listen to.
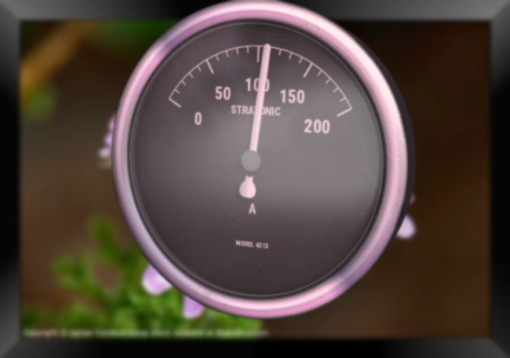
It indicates 110 A
